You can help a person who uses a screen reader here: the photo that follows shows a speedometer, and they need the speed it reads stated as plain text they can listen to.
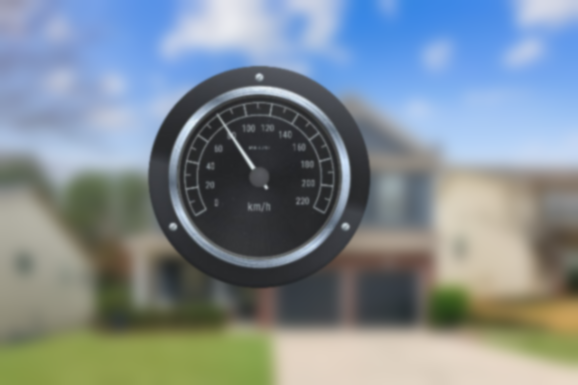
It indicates 80 km/h
